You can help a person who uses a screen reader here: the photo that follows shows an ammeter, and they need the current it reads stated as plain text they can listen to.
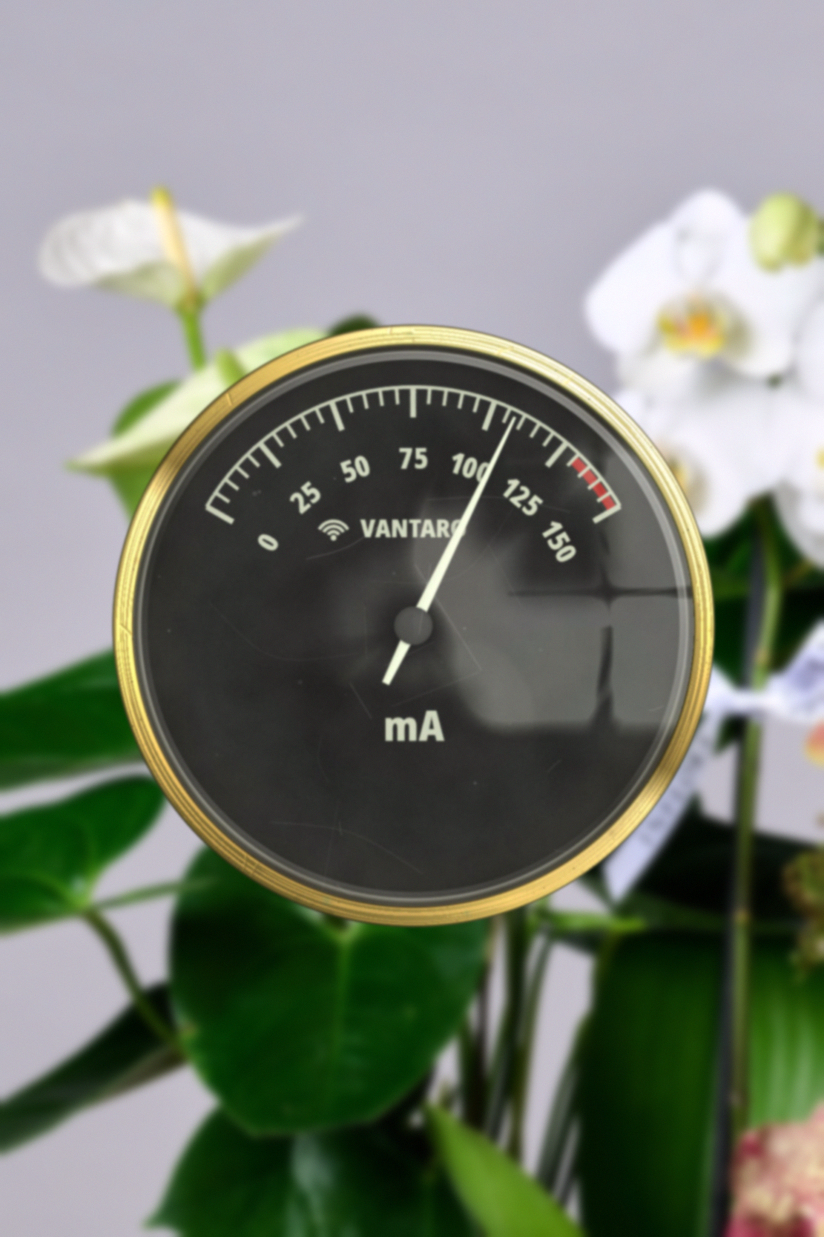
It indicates 107.5 mA
